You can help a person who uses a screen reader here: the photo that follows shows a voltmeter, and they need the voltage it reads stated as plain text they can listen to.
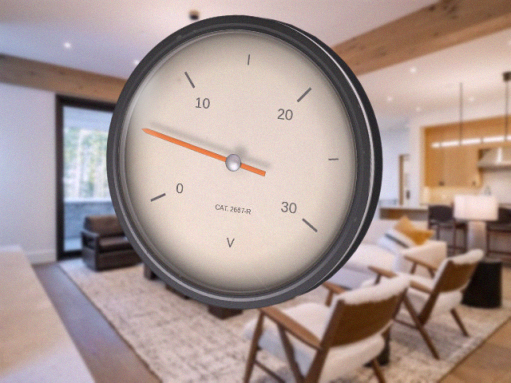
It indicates 5 V
